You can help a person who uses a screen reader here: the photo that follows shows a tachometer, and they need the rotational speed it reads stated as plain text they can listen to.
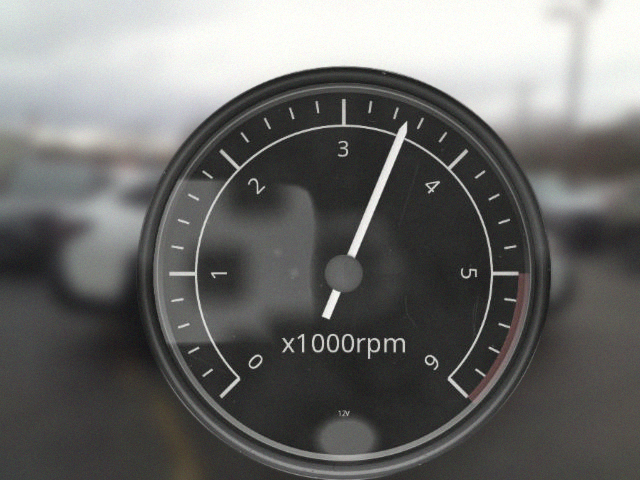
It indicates 3500 rpm
